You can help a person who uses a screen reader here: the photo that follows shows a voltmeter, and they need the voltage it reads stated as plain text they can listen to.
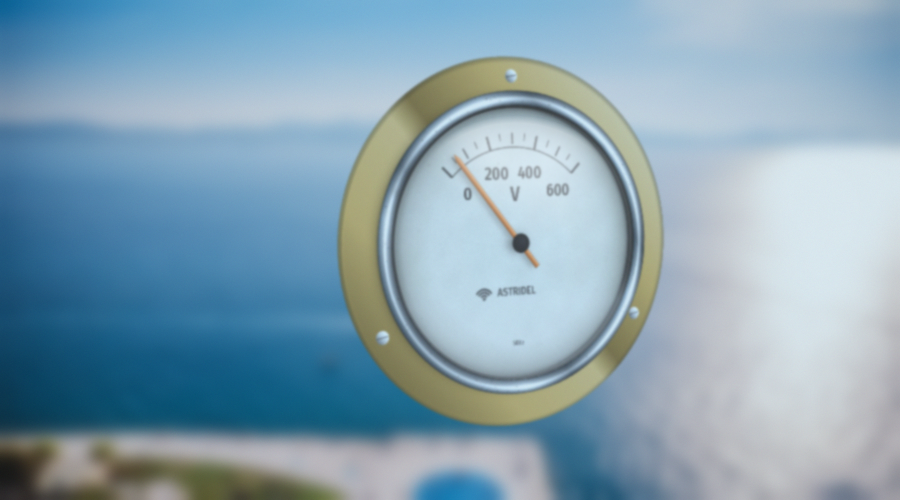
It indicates 50 V
